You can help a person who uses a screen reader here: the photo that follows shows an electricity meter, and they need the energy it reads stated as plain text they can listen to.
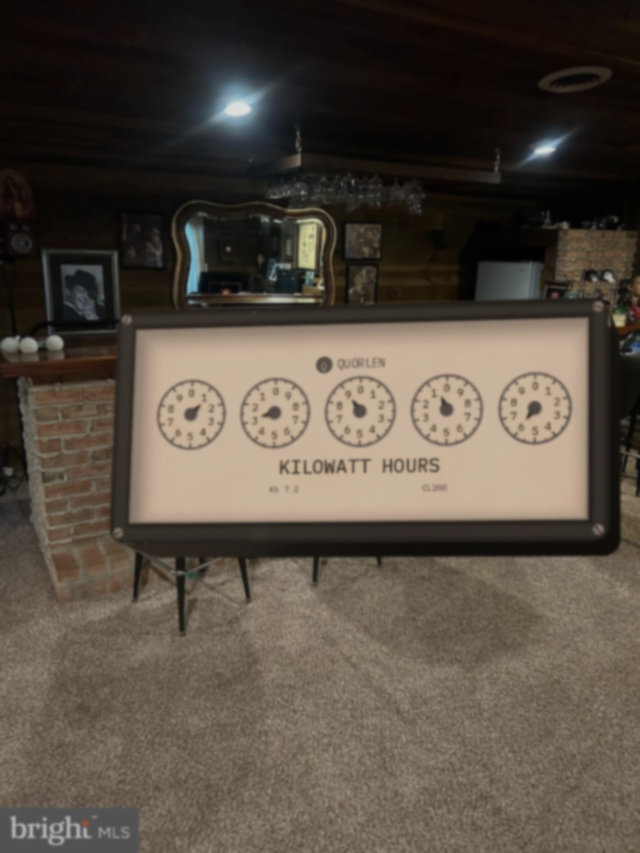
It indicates 12906 kWh
